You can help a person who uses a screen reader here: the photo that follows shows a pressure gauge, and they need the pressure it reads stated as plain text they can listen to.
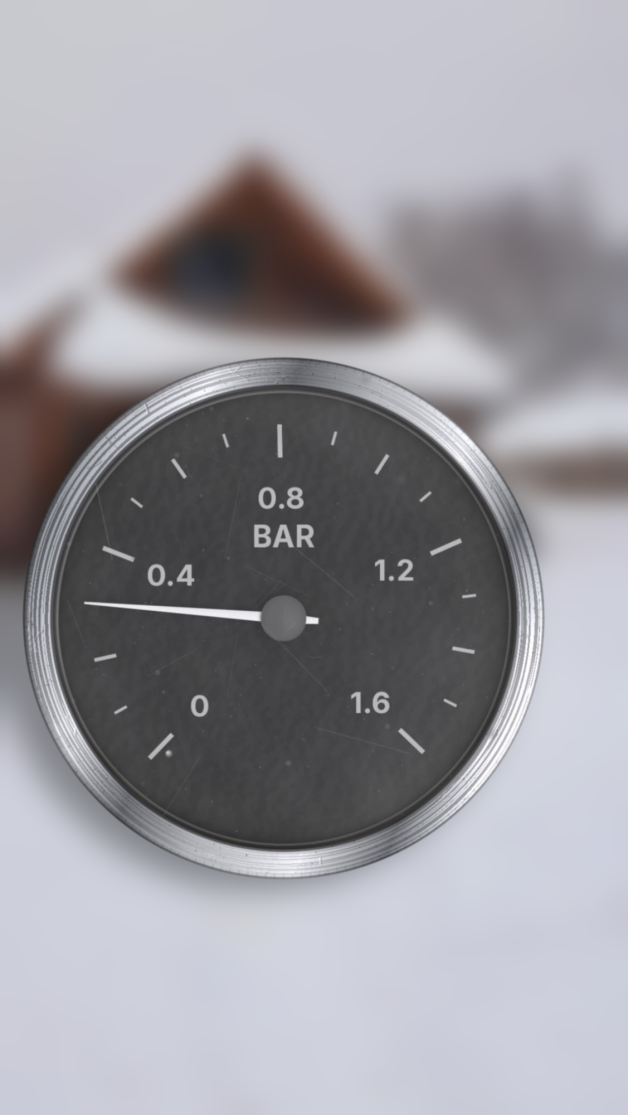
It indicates 0.3 bar
